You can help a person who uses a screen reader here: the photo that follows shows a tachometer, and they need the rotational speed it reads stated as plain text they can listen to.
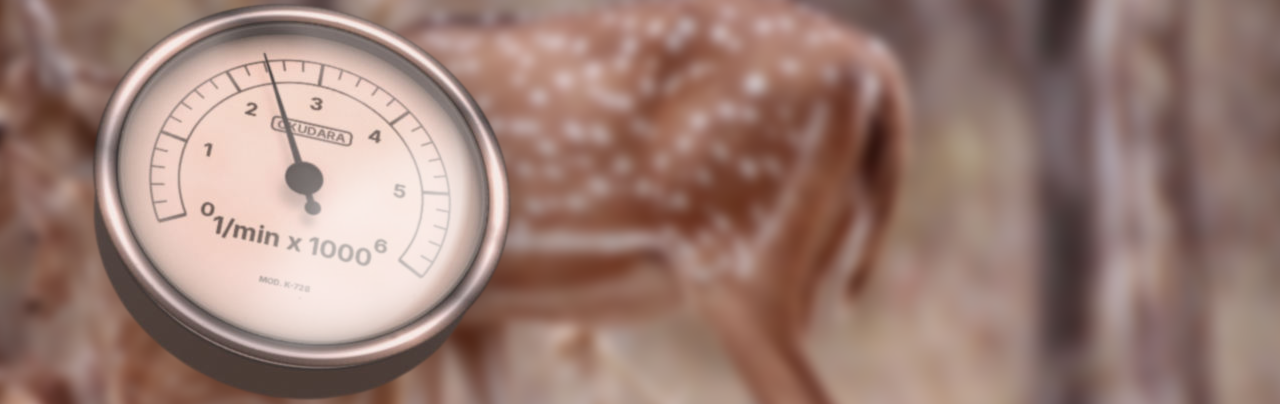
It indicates 2400 rpm
